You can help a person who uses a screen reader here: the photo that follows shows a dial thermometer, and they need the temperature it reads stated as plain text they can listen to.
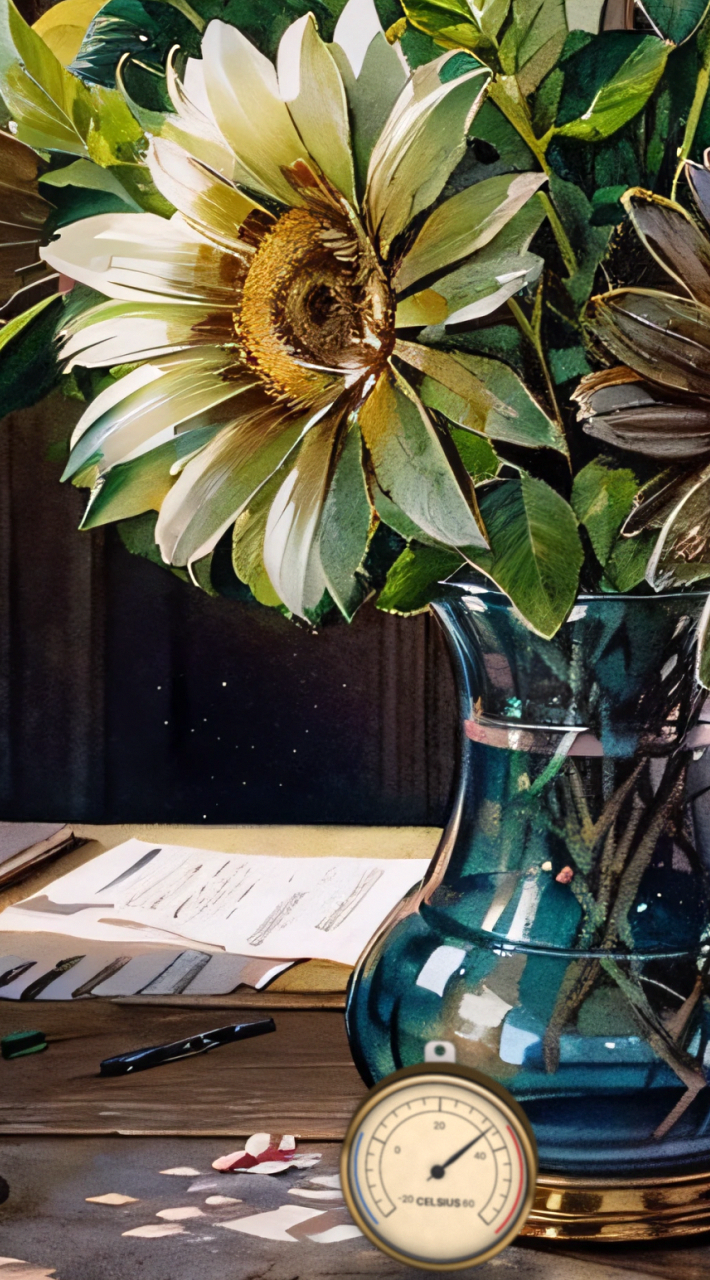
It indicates 34 °C
